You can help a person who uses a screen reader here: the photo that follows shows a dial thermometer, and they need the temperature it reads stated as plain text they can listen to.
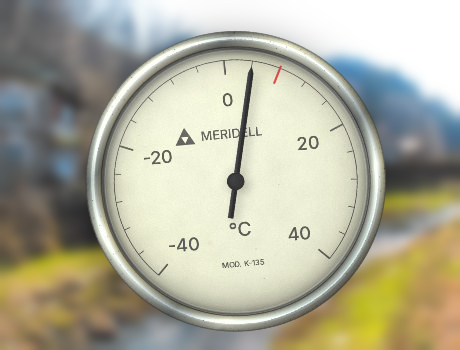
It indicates 4 °C
